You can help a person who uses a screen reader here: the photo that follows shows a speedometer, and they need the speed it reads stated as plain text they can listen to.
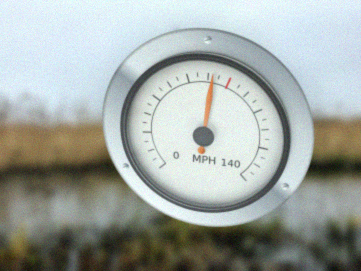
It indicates 72.5 mph
